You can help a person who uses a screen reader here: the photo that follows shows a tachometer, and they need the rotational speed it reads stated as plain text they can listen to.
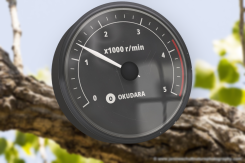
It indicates 1300 rpm
